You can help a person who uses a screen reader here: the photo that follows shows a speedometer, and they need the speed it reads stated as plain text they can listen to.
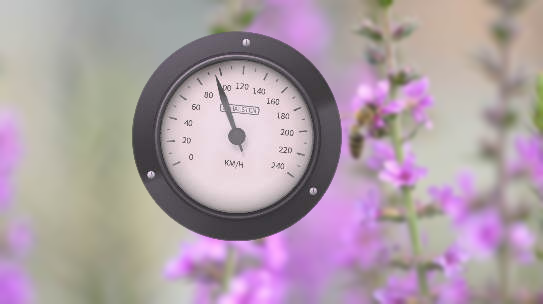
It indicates 95 km/h
